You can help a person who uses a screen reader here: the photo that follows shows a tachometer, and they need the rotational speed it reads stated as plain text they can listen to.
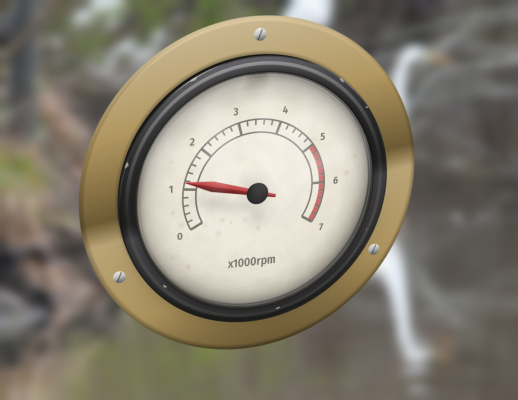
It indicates 1200 rpm
